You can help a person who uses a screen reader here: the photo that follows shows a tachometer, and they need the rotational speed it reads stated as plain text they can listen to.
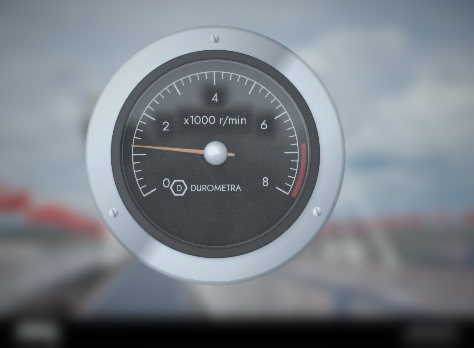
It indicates 1200 rpm
